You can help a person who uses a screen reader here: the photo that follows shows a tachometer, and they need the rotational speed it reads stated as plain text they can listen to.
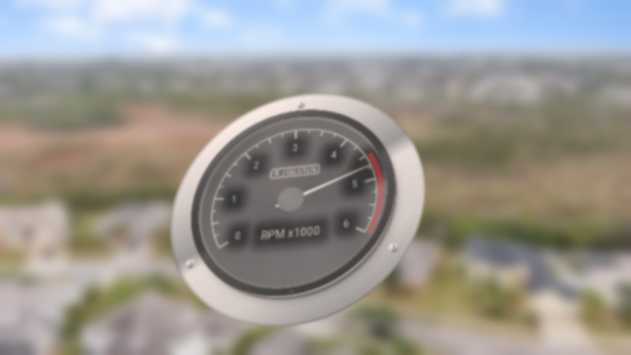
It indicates 4750 rpm
